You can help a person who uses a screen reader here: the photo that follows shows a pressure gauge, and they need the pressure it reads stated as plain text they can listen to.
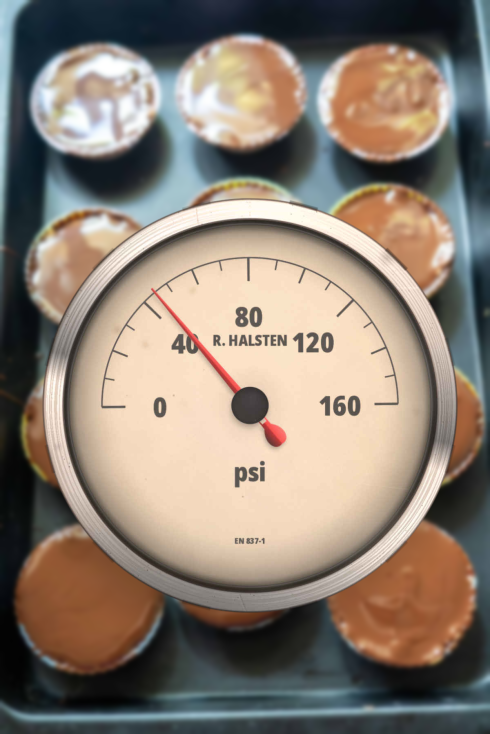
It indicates 45 psi
